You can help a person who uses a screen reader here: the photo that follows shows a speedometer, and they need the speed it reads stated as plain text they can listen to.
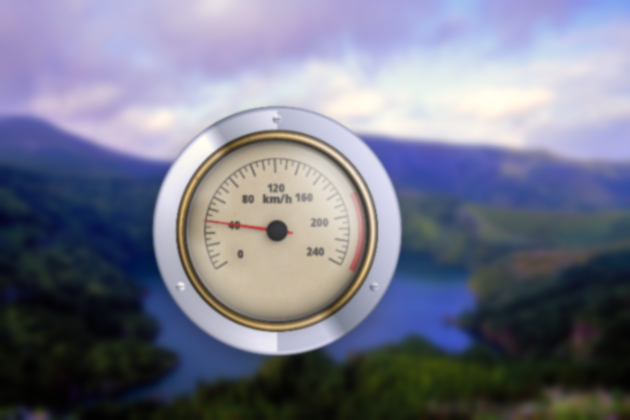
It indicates 40 km/h
